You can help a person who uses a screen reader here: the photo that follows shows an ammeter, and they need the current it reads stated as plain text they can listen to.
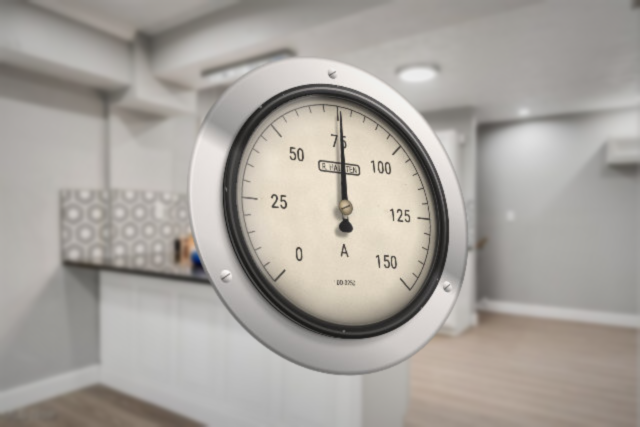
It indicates 75 A
